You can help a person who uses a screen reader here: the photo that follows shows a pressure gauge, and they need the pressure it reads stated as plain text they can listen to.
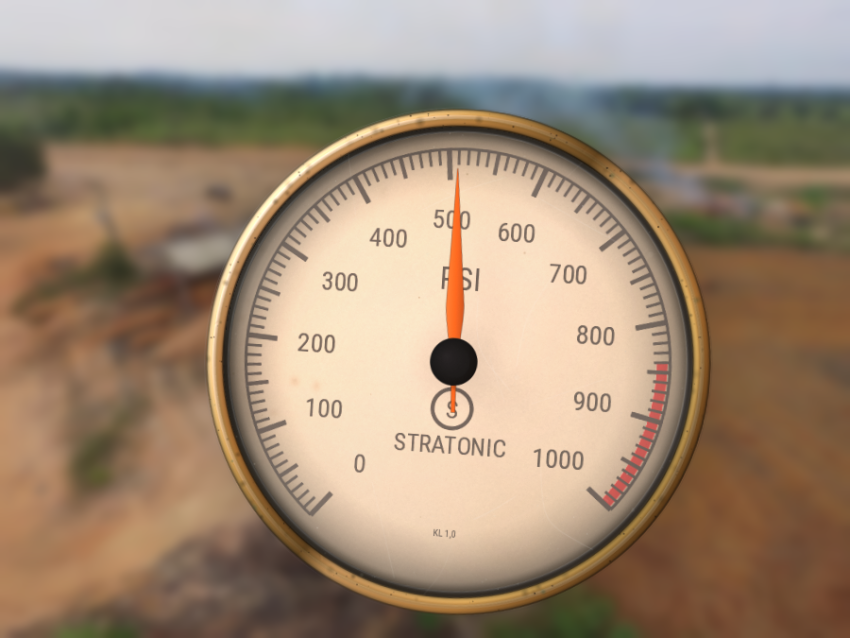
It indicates 510 psi
